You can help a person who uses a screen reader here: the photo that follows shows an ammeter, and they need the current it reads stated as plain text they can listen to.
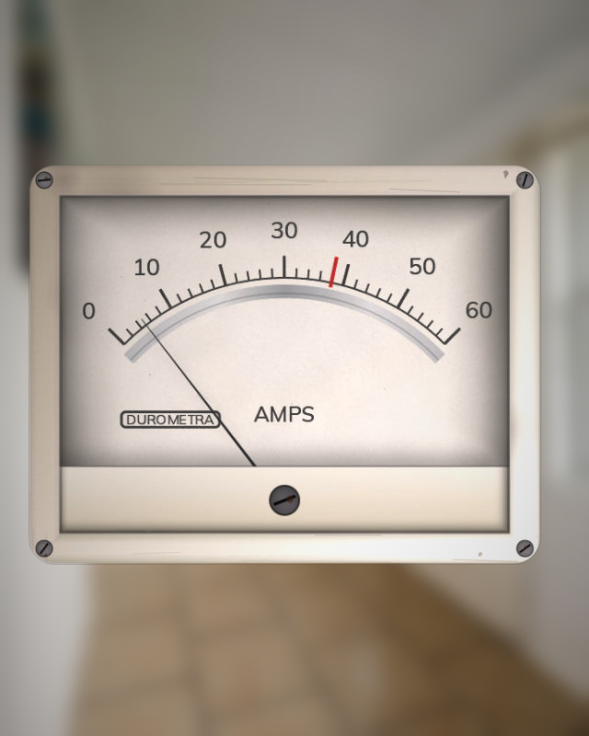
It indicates 5 A
